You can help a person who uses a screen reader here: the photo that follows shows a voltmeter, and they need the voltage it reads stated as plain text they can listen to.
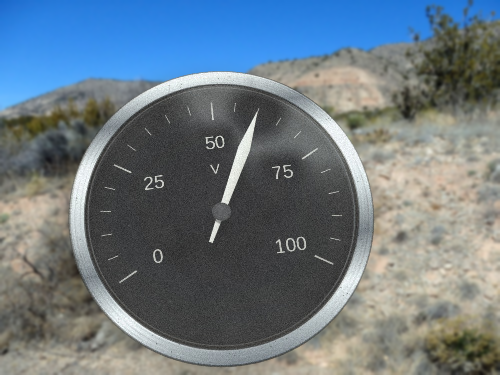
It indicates 60 V
